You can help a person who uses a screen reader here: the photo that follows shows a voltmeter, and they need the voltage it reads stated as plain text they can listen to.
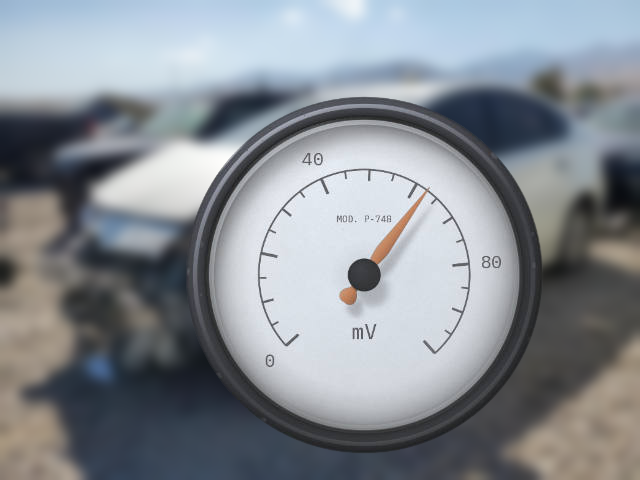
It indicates 62.5 mV
